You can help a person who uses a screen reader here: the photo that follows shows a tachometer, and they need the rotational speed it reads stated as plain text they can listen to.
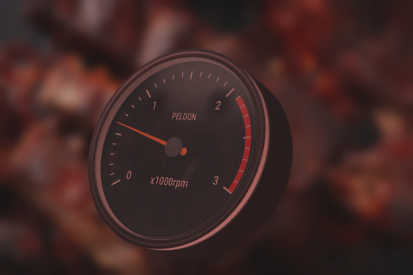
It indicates 600 rpm
